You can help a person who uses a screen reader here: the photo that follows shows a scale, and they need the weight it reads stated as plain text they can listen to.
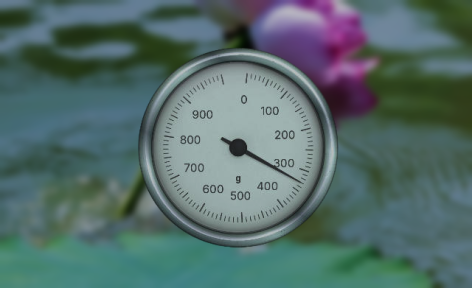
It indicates 330 g
